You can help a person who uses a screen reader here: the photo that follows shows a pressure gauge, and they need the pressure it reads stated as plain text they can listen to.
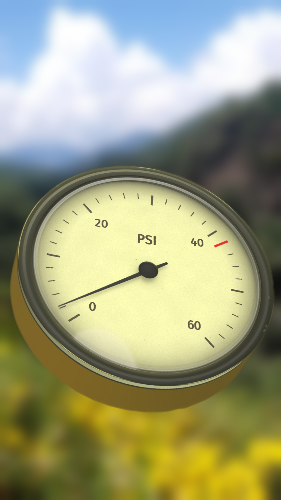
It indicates 2 psi
